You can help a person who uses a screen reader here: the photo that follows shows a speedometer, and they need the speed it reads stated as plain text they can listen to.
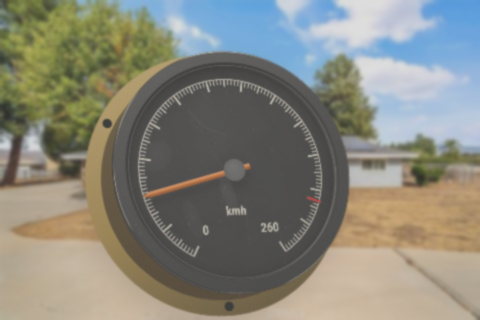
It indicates 40 km/h
